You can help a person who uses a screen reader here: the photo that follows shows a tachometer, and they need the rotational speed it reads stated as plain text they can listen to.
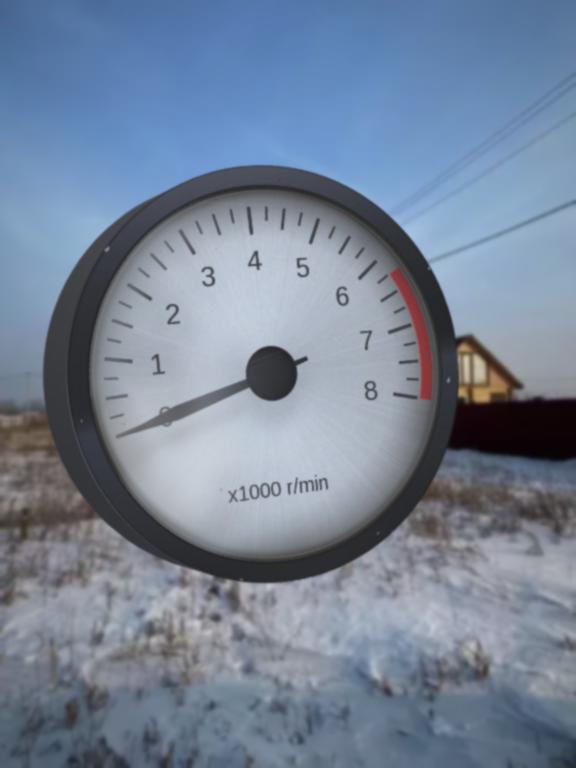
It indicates 0 rpm
